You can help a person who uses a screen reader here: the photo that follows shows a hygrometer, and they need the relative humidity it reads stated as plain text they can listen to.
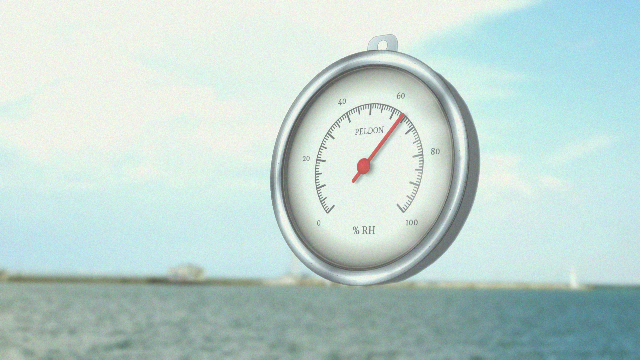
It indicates 65 %
